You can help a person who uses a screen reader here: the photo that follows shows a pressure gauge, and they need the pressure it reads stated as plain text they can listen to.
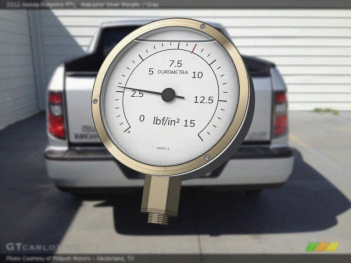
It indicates 2.75 psi
